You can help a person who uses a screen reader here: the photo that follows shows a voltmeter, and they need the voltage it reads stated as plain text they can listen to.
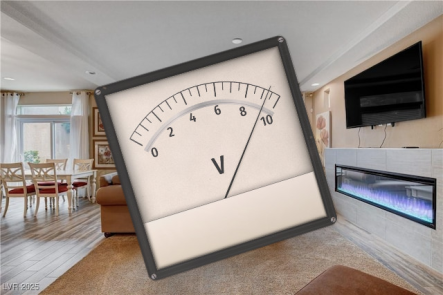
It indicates 9.25 V
